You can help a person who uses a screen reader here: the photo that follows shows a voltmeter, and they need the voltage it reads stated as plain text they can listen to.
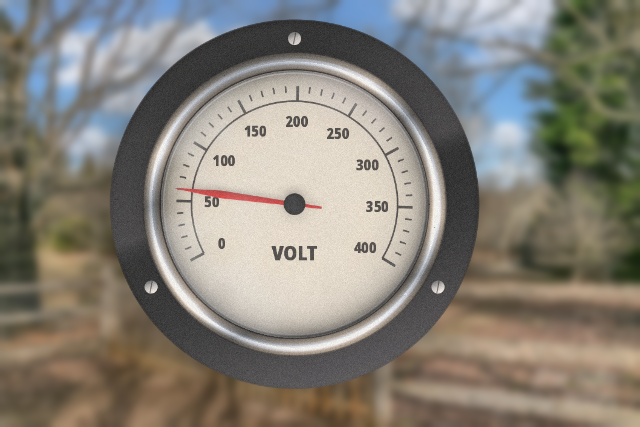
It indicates 60 V
